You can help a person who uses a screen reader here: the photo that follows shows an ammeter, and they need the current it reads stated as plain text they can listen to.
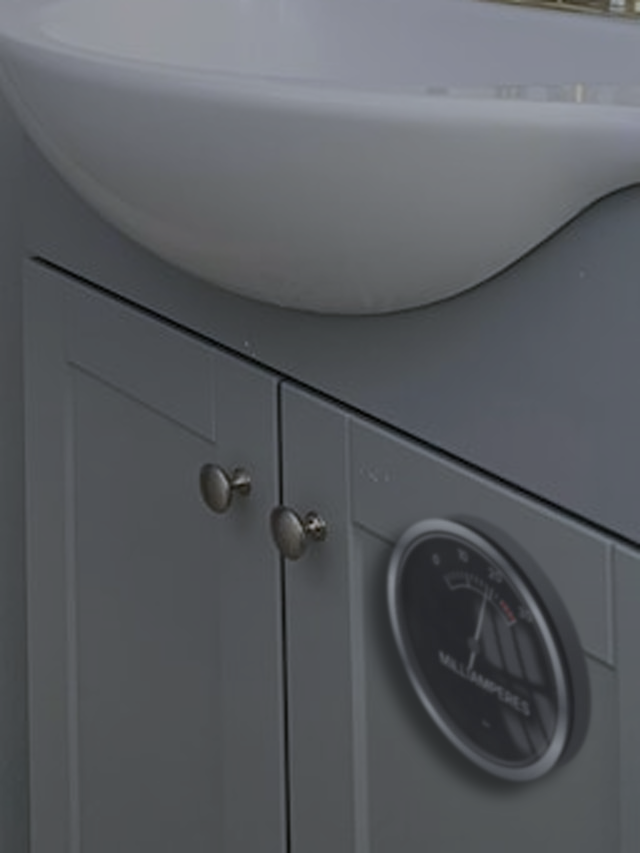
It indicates 20 mA
